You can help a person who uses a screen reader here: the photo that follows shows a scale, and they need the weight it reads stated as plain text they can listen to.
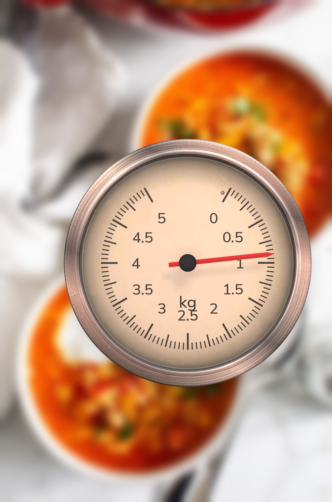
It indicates 0.9 kg
